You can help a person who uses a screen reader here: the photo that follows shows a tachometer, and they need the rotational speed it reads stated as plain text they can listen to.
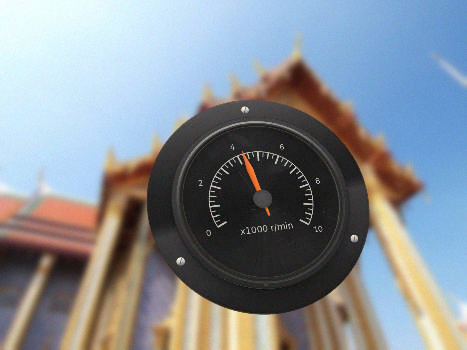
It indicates 4250 rpm
